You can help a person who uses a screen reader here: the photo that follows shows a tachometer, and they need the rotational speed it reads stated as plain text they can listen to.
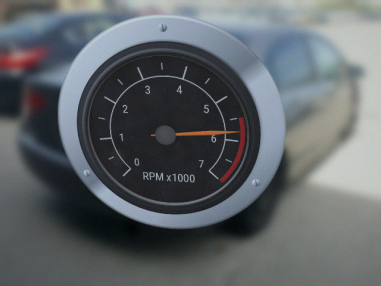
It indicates 5750 rpm
